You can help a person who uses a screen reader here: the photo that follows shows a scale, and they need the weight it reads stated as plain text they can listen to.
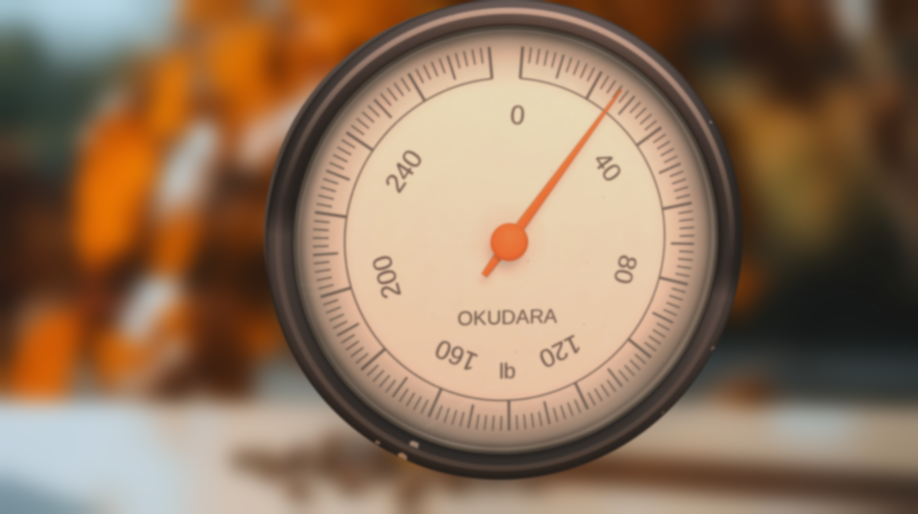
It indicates 26 lb
